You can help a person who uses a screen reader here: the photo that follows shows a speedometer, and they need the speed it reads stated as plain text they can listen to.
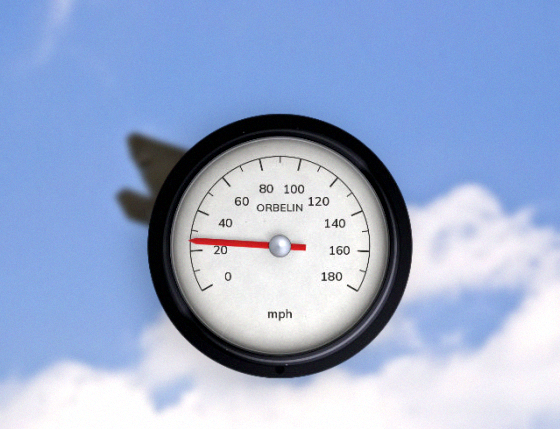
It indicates 25 mph
